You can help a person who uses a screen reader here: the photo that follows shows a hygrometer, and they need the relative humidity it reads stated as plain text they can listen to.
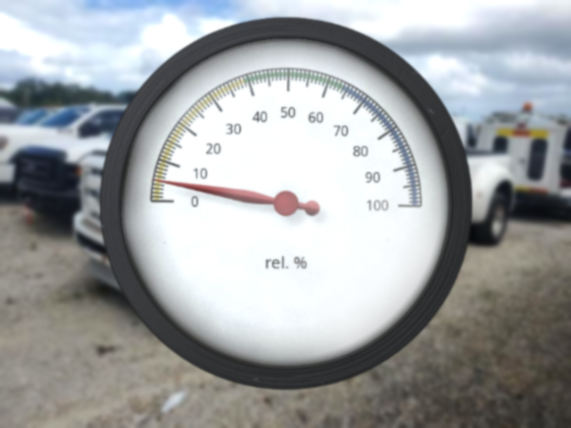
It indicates 5 %
